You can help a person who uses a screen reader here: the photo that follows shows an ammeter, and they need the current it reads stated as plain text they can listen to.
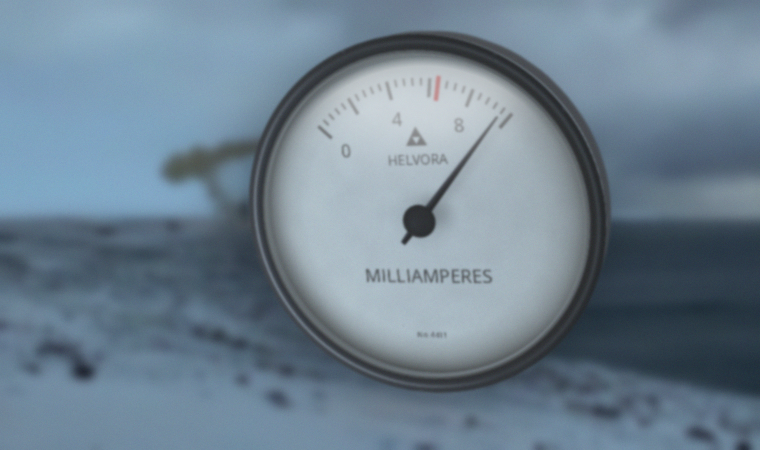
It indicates 9.6 mA
